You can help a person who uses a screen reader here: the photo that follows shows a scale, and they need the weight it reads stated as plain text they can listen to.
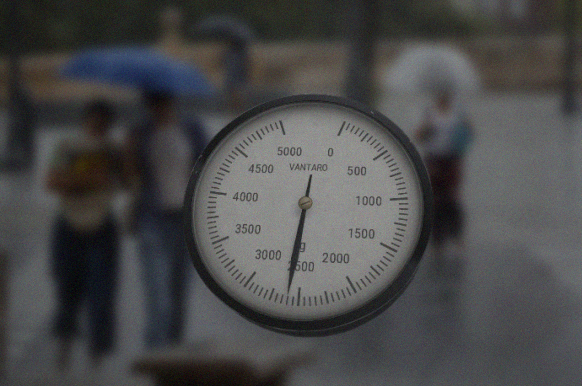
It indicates 2600 g
